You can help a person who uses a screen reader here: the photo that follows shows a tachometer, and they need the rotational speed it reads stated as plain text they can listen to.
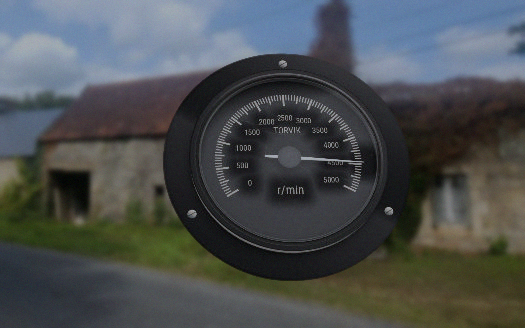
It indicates 4500 rpm
